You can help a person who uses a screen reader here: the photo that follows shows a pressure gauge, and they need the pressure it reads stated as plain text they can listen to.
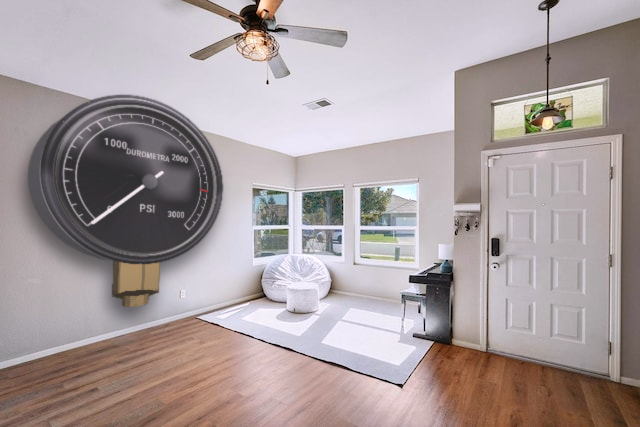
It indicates 0 psi
